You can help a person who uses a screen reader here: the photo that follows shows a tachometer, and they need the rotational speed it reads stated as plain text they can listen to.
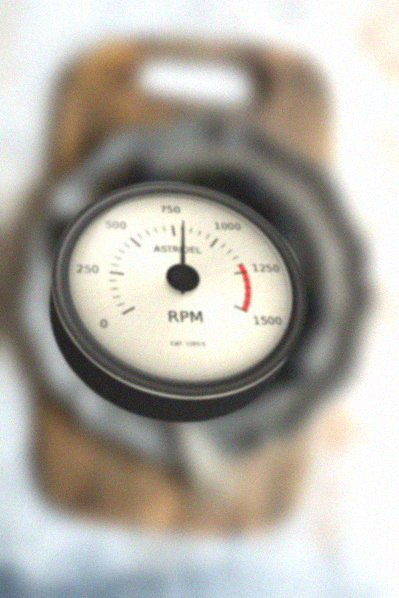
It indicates 800 rpm
